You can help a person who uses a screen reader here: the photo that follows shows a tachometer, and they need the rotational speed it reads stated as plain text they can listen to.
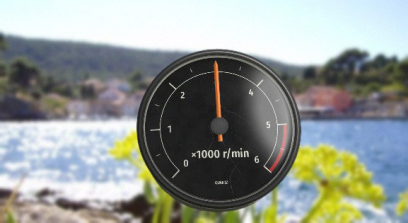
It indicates 3000 rpm
